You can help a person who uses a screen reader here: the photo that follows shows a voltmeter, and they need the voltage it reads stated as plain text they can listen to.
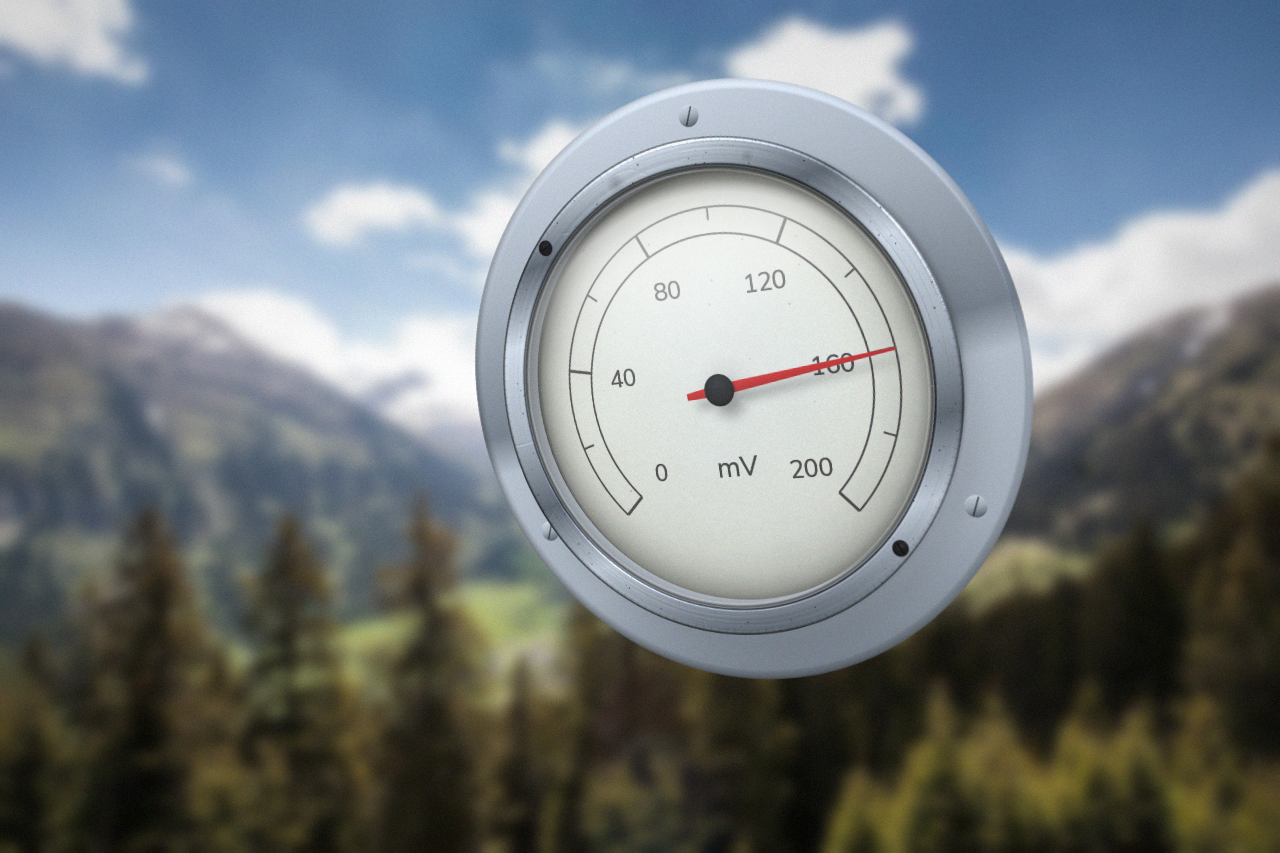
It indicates 160 mV
